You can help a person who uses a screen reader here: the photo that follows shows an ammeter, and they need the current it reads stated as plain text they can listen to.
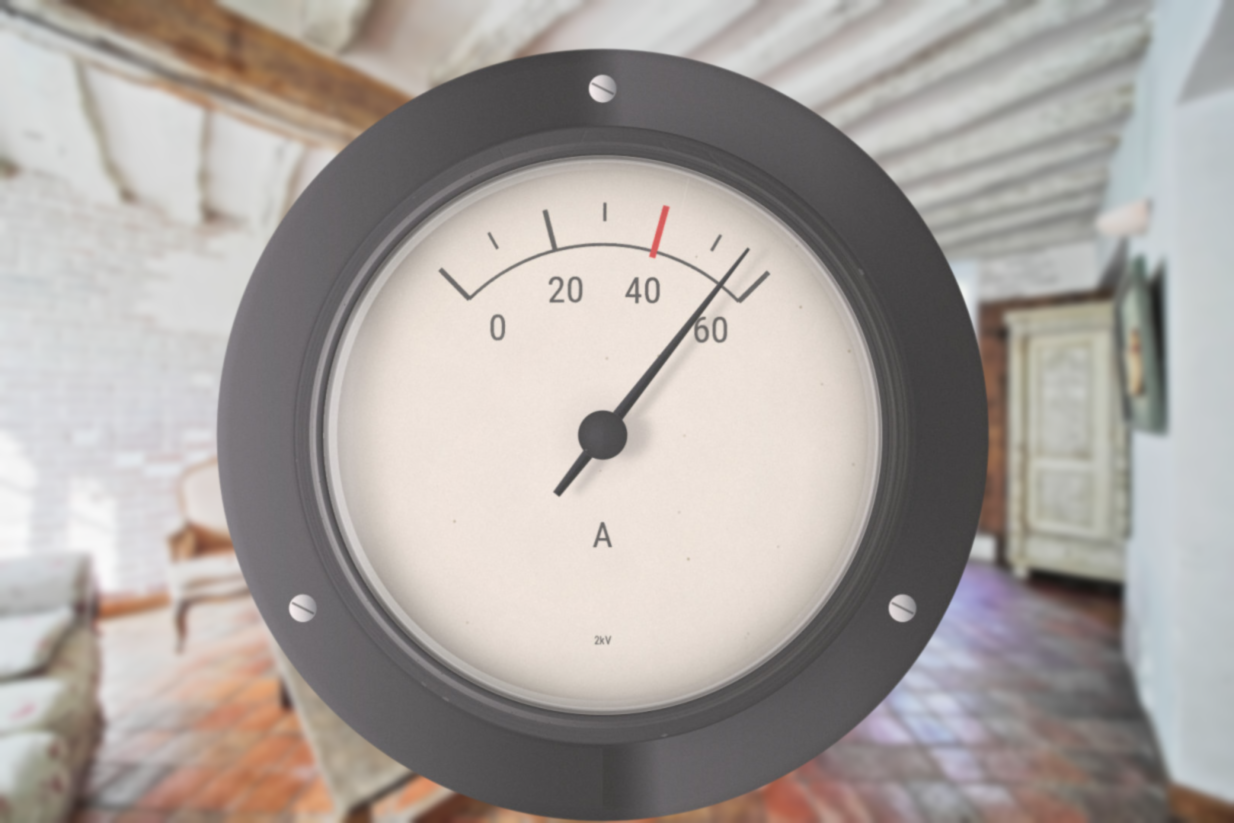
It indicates 55 A
